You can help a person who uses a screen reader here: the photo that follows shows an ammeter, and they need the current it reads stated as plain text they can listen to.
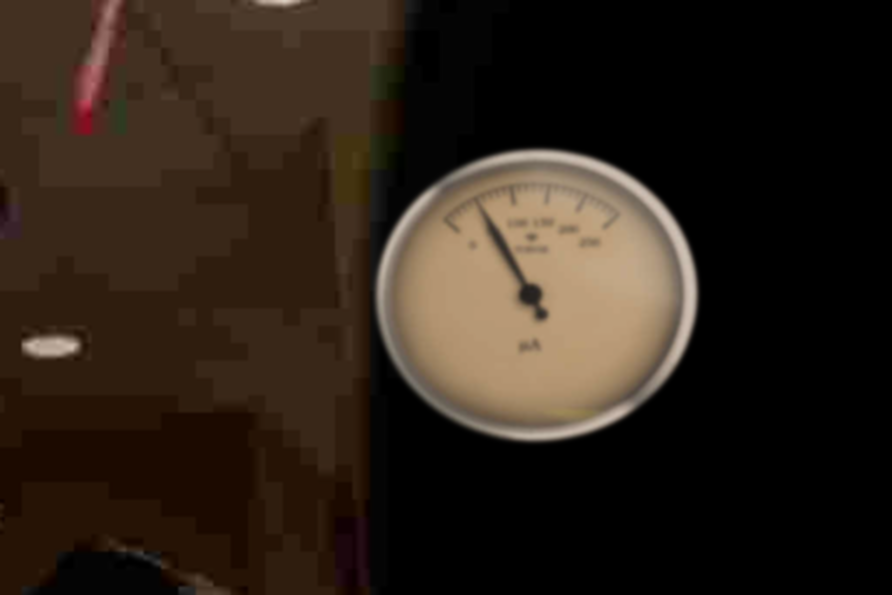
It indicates 50 µA
